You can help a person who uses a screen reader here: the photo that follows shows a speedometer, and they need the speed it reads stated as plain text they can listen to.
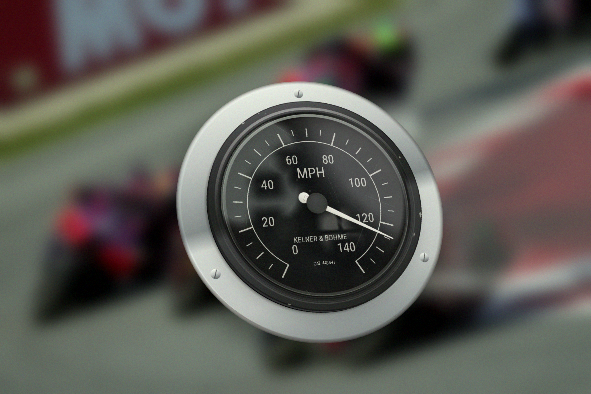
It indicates 125 mph
